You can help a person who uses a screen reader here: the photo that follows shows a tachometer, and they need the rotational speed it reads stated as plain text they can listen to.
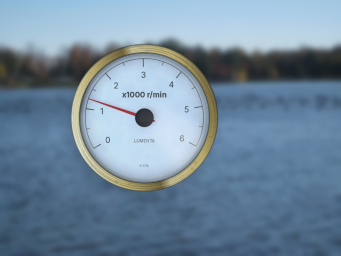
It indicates 1250 rpm
